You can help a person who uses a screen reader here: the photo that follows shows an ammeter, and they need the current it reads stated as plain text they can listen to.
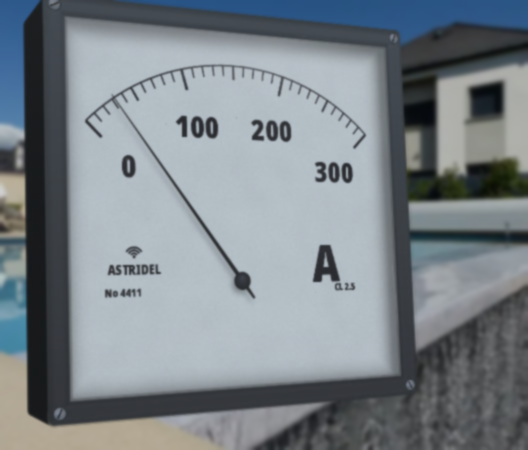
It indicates 30 A
